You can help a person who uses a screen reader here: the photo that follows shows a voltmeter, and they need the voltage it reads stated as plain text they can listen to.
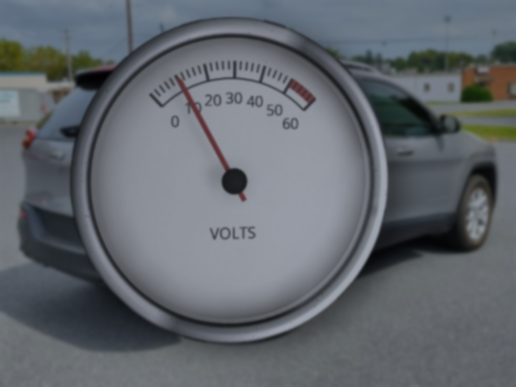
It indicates 10 V
